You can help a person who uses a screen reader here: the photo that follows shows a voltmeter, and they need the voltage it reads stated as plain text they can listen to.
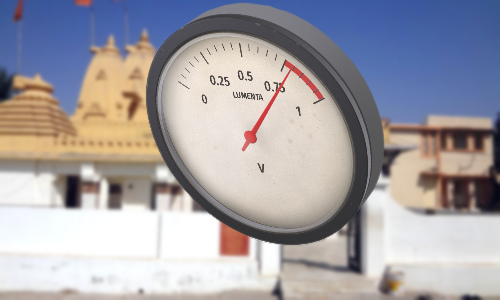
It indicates 0.8 V
